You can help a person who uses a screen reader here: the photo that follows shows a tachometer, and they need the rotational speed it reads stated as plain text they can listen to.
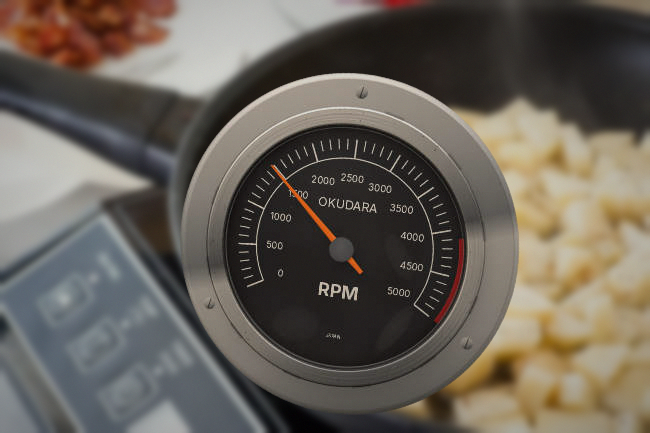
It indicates 1500 rpm
